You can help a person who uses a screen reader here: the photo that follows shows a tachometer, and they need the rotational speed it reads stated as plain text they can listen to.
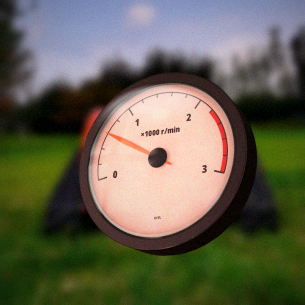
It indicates 600 rpm
